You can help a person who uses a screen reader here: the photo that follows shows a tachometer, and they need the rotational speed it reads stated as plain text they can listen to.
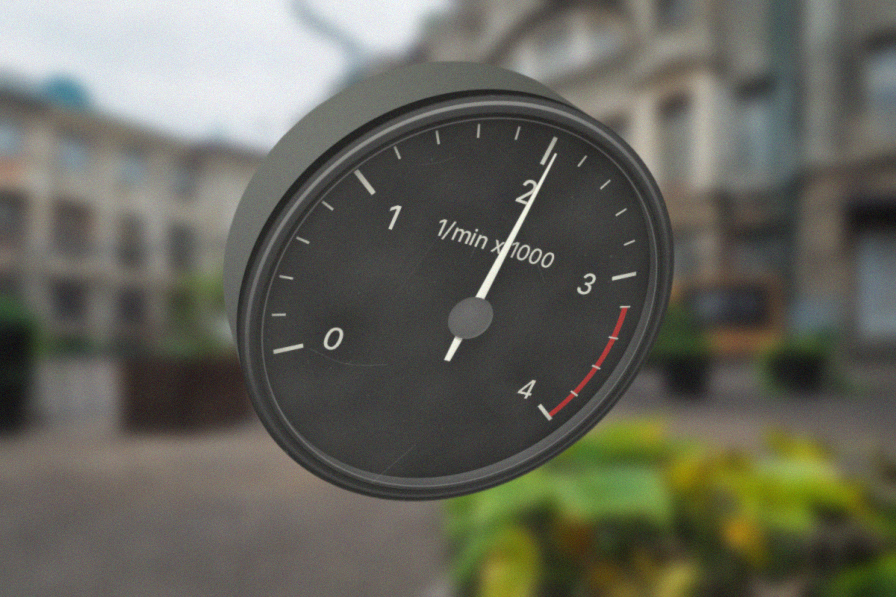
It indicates 2000 rpm
